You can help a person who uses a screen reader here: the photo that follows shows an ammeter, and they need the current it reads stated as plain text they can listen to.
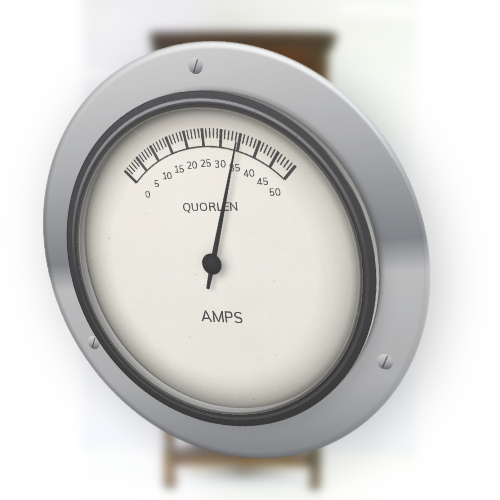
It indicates 35 A
